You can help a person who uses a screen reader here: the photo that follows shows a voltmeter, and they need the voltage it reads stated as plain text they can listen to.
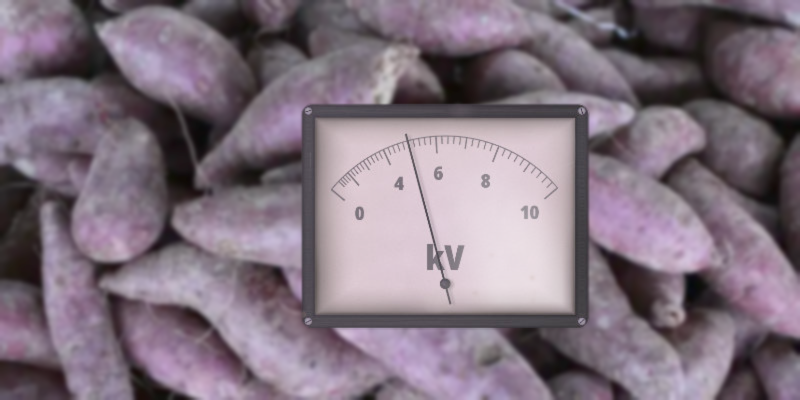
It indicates 5 kV
